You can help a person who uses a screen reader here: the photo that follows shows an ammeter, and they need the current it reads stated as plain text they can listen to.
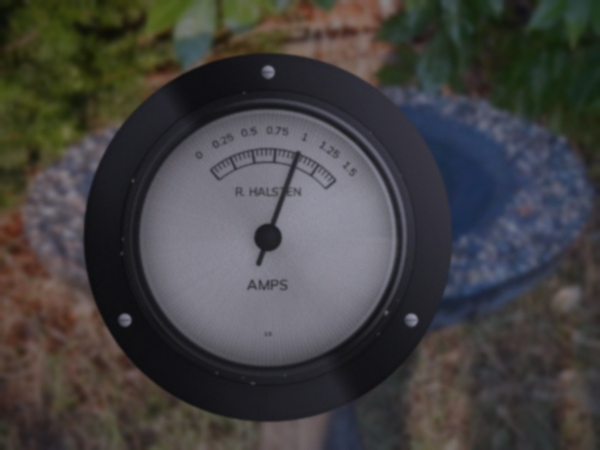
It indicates 1 A
